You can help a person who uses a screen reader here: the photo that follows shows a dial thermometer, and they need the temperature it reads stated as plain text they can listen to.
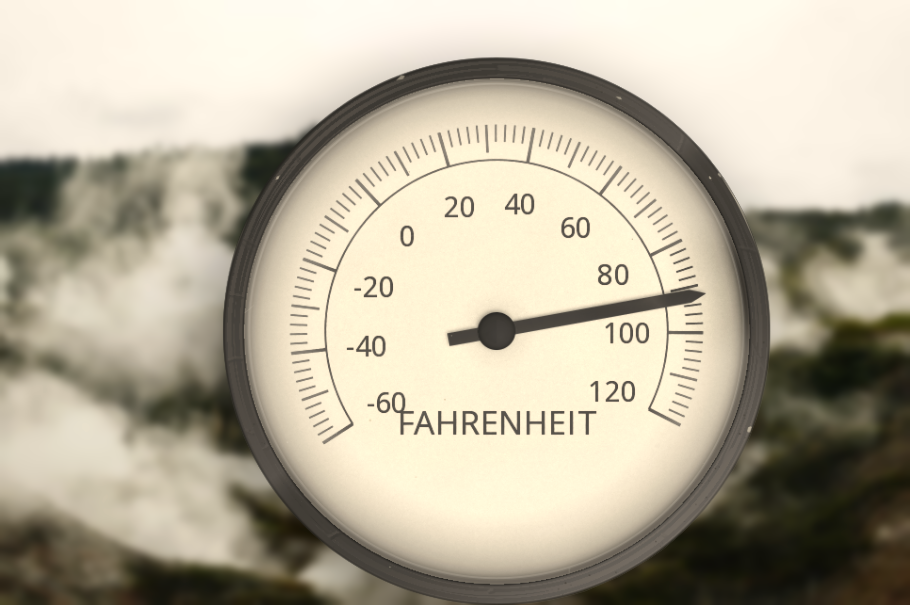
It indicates 92 °F
